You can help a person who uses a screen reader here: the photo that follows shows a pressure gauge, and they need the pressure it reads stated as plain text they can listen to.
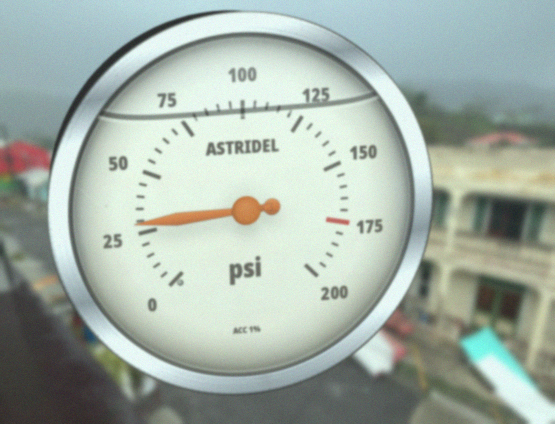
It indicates 30 psi
